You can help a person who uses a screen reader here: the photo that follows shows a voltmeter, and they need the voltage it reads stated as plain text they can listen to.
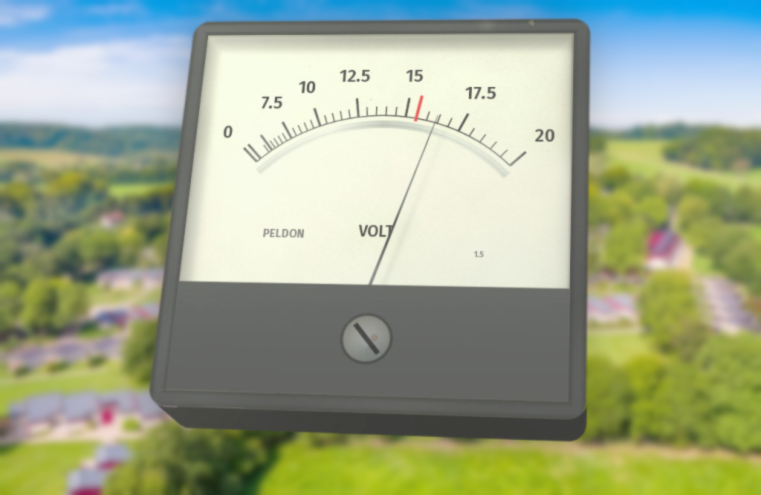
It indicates 16.5 V
